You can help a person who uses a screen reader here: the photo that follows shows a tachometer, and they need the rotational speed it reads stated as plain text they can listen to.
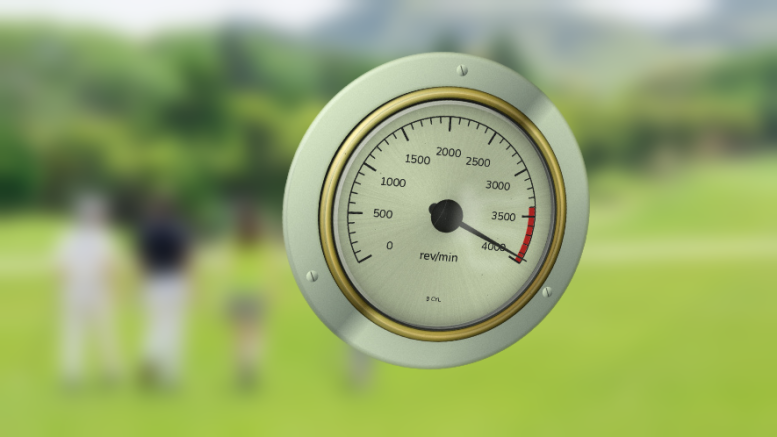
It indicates 3950 rpm
